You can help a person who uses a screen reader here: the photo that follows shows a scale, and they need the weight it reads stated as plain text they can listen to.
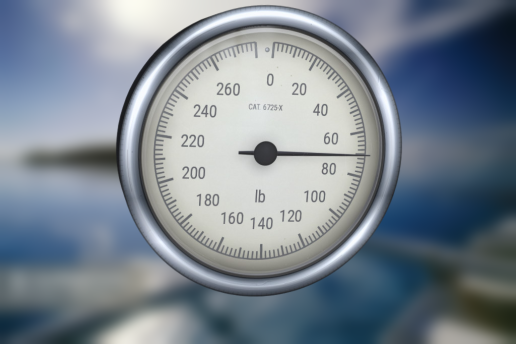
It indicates 70 lb
